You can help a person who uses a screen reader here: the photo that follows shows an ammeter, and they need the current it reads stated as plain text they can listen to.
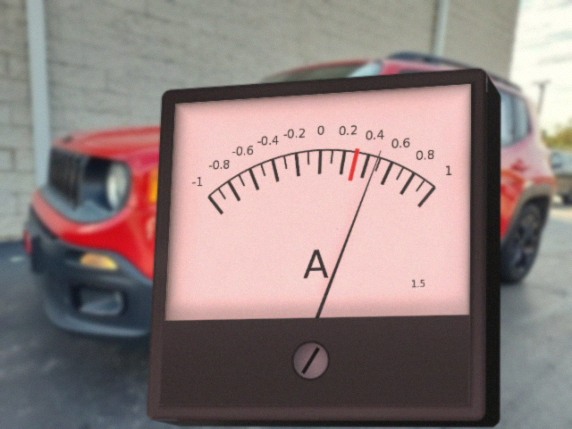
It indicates 0.5 A
